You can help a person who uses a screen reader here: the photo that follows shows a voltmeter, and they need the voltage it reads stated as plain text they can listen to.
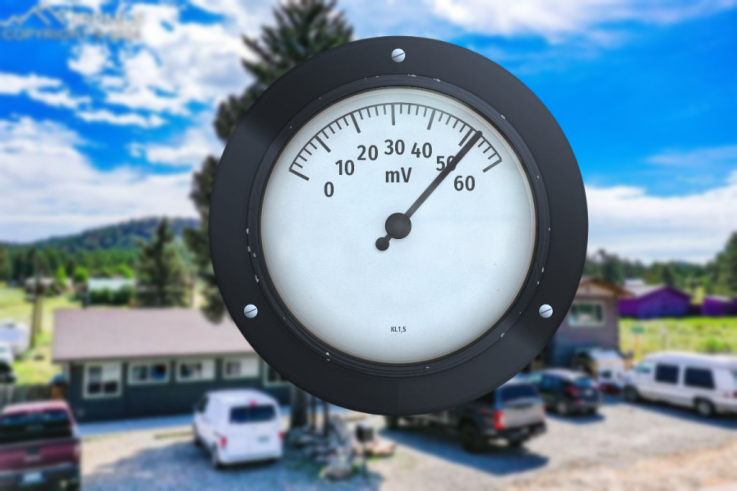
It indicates 52 mV
